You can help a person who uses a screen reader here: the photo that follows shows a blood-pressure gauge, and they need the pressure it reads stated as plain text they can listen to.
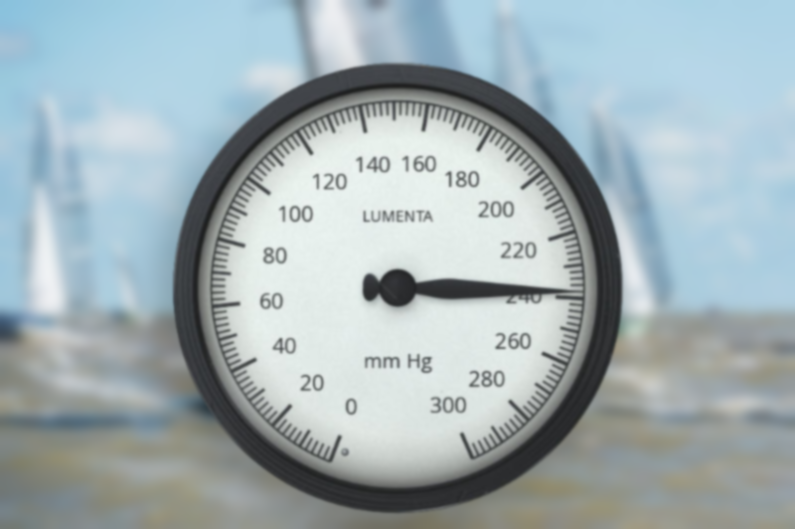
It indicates 238 mmHg
